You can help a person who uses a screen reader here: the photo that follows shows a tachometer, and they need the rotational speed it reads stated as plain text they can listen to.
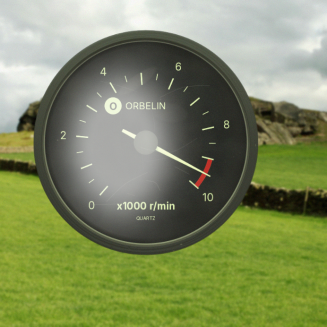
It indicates 9500 rpm
